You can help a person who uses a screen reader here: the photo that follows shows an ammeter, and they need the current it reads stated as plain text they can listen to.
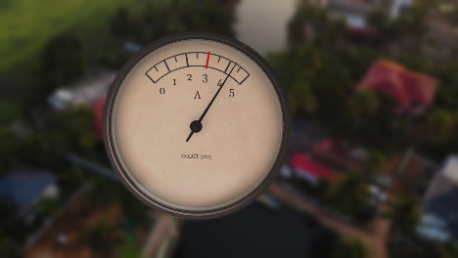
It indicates 4.25 A
